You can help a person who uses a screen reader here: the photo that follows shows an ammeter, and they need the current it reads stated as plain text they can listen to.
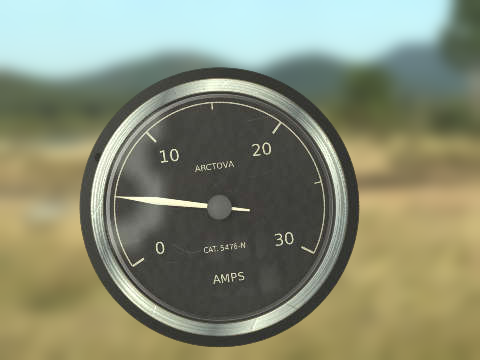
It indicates 5 A
